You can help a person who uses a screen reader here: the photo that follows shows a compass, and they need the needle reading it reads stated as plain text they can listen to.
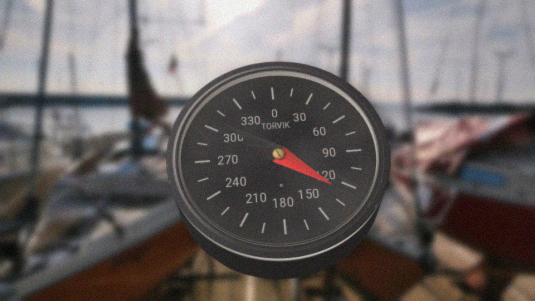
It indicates 127.5 °
